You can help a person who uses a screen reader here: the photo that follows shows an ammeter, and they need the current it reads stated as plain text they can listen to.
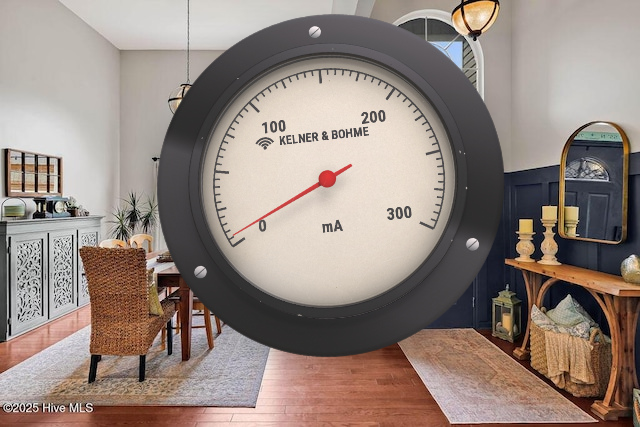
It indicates 5 mA
